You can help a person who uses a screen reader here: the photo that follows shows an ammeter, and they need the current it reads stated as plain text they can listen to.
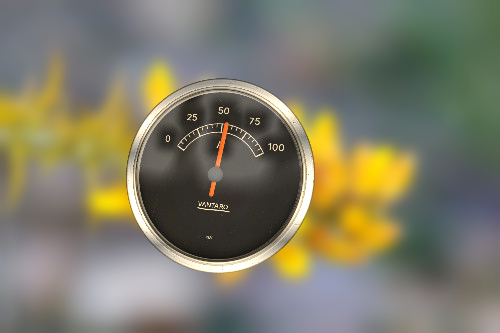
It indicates 55 A
